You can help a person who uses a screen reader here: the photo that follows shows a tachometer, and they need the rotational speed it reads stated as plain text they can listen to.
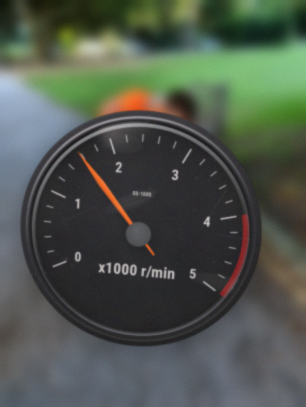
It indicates 1600 rpm
